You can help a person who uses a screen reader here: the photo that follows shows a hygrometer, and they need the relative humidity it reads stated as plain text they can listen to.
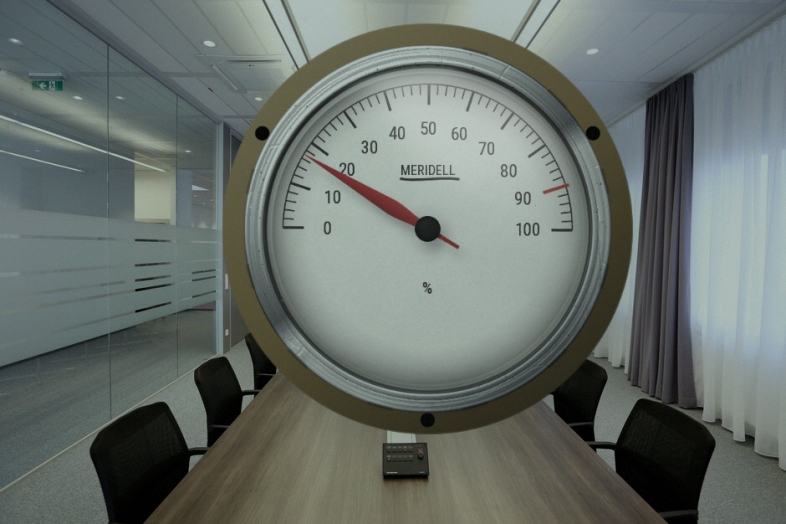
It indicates 17 %
